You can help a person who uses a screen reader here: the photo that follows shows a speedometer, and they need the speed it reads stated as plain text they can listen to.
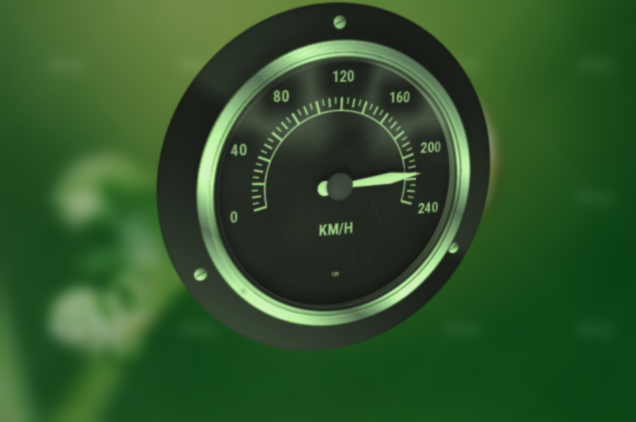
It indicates 215 km/h
